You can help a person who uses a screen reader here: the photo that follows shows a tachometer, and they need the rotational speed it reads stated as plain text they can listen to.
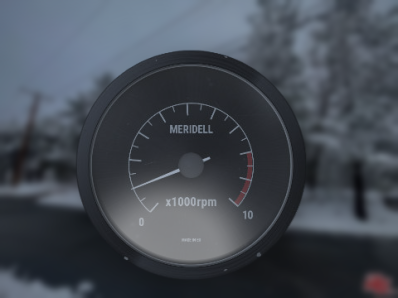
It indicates 1000 rpm
